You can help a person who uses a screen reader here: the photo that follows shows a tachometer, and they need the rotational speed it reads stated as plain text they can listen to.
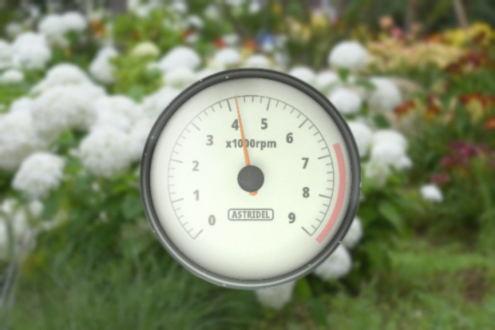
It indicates 4200 rpm
